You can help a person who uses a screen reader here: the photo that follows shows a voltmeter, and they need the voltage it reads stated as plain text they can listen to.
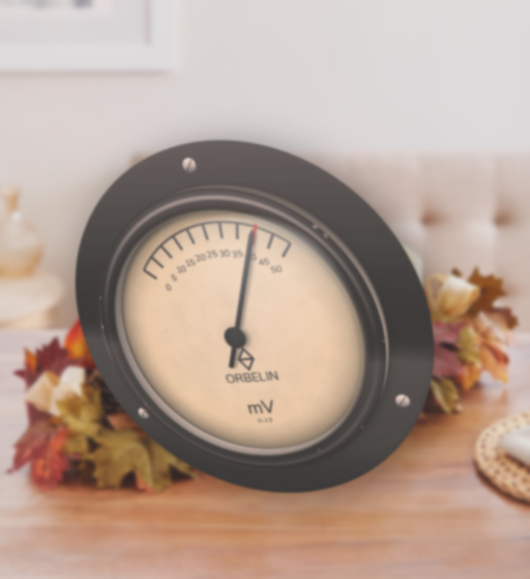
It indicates 40 mV
